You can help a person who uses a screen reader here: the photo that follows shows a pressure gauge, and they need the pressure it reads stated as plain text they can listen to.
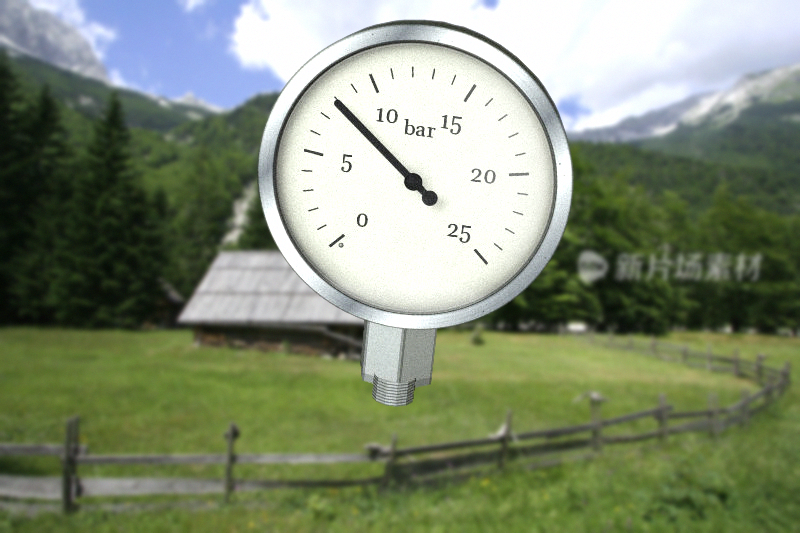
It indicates 8 bar
